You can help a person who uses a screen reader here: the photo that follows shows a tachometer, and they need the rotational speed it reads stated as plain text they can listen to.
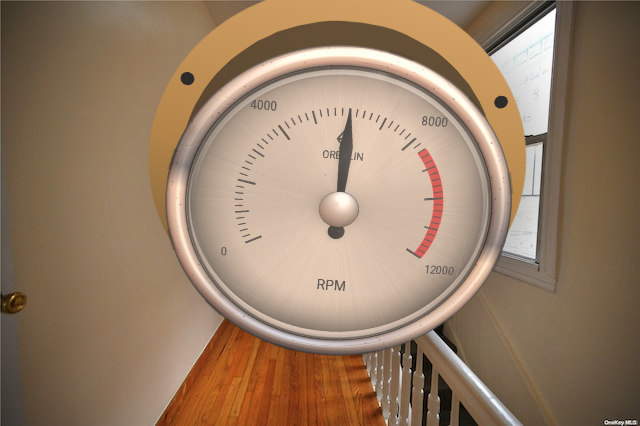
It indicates 6000 rpm
